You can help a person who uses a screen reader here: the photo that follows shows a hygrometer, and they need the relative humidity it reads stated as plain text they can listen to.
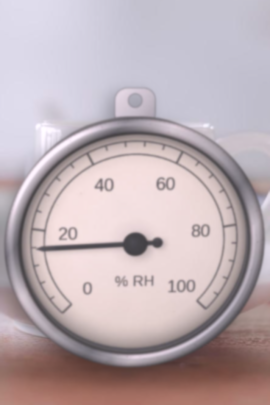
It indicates 16 %
